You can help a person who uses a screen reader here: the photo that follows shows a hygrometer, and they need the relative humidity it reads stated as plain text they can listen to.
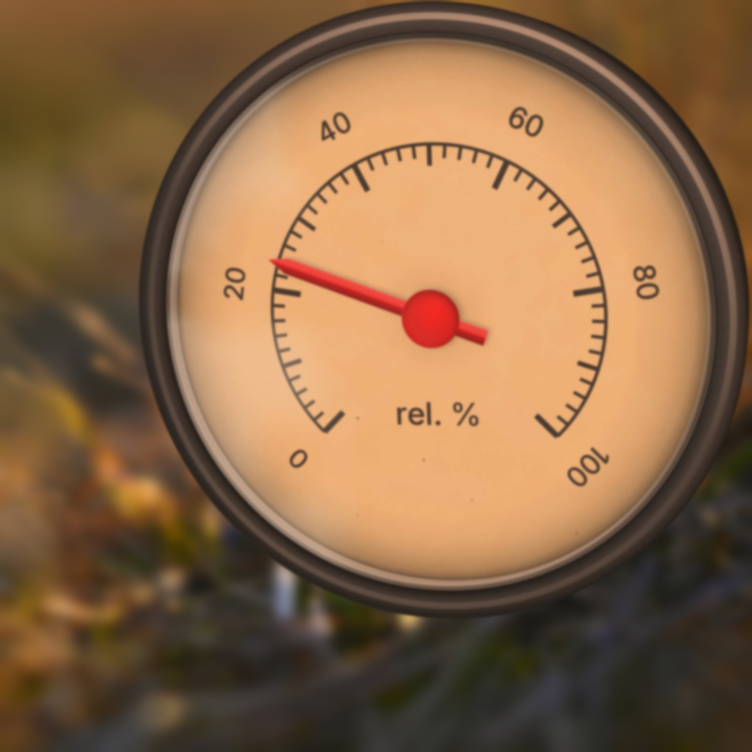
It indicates 24 %
